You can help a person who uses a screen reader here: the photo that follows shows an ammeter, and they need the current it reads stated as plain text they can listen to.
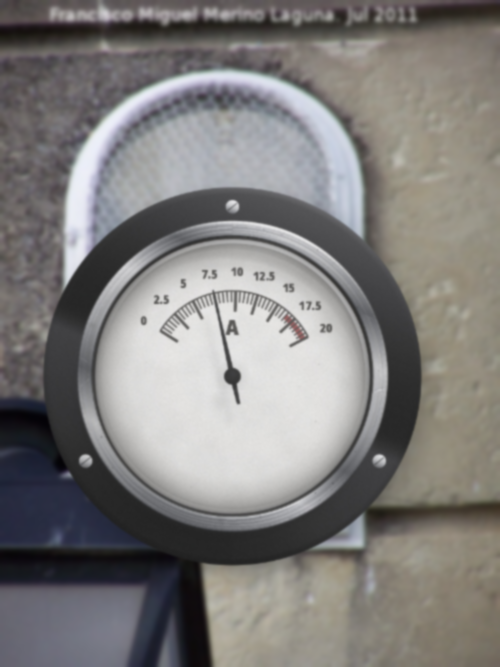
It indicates 7.5 A
